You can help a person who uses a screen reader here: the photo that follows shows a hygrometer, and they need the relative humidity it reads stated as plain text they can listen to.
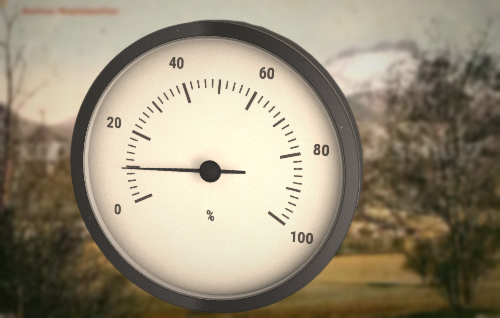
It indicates 10 %
